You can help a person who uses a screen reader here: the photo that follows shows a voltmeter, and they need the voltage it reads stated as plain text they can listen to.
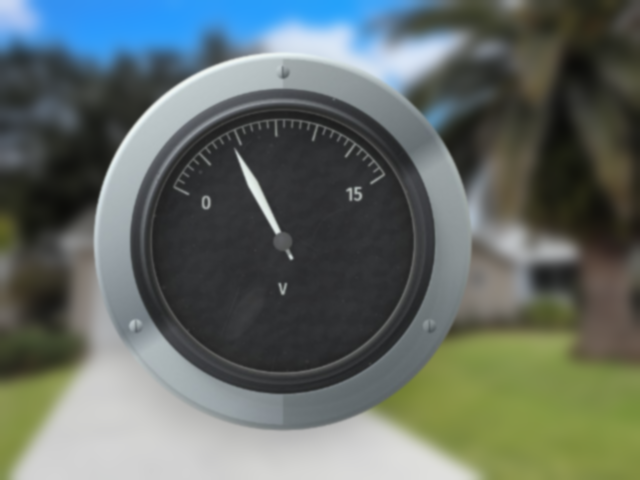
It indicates 4.5 V
